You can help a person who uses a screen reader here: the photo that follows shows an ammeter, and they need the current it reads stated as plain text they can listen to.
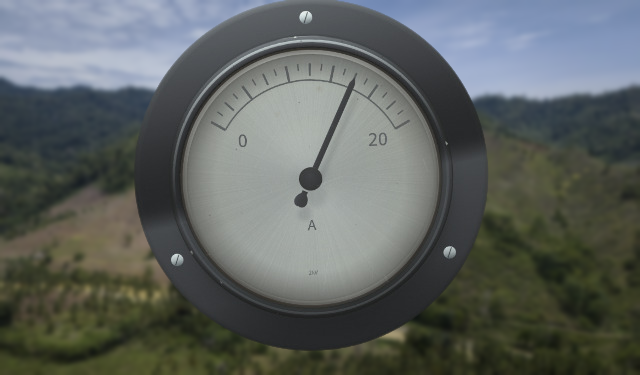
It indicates 14 A
